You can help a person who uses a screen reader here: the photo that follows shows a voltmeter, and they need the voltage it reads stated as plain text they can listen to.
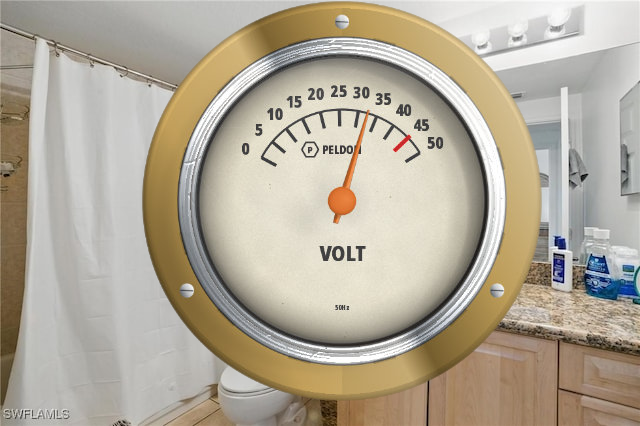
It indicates 32.5 V
